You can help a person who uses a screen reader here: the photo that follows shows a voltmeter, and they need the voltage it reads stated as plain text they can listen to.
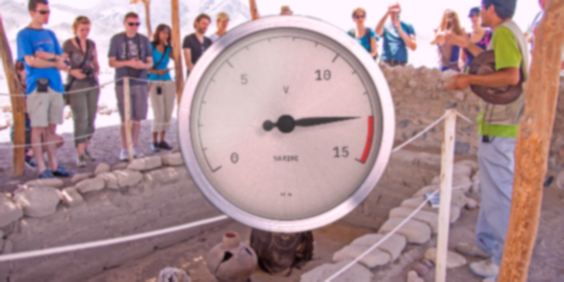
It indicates 13 V
